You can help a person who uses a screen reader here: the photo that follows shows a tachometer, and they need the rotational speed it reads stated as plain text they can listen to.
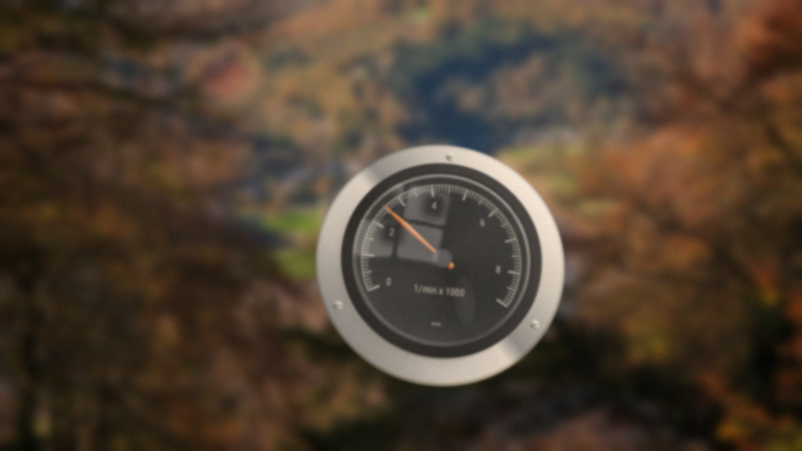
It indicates 2500 rpm
